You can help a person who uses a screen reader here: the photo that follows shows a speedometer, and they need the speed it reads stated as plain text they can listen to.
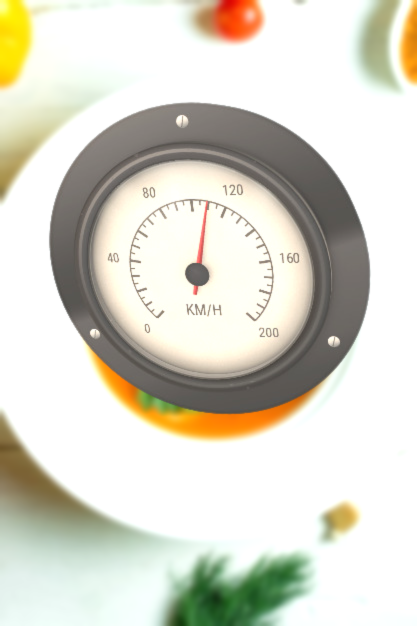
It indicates 110 km/h
